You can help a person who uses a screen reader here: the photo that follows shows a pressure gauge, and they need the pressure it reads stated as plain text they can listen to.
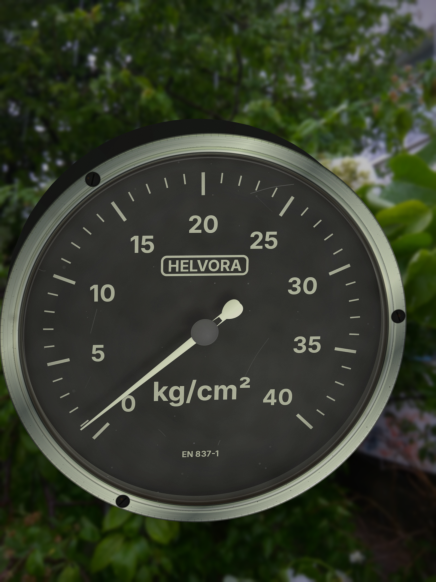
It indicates 1 kg/cm²
